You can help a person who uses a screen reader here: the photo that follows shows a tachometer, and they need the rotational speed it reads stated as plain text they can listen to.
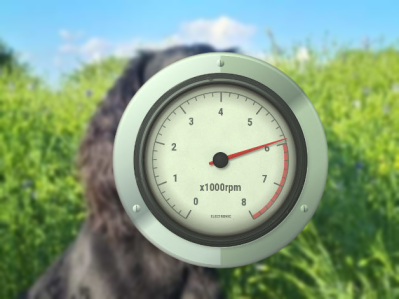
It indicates 5900 rpm
